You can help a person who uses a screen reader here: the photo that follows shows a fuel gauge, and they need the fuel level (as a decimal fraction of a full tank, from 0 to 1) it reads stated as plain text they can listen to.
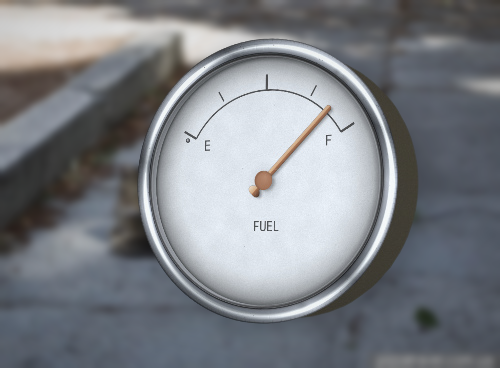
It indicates 0.875
